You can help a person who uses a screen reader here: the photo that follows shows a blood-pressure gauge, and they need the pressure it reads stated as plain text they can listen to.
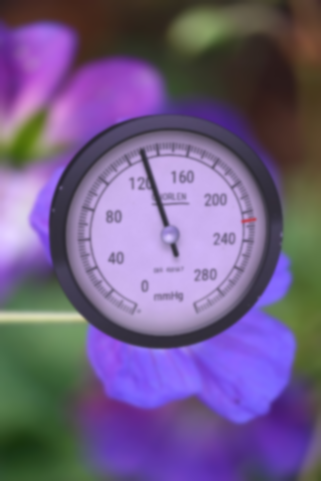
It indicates 130 mmHg
